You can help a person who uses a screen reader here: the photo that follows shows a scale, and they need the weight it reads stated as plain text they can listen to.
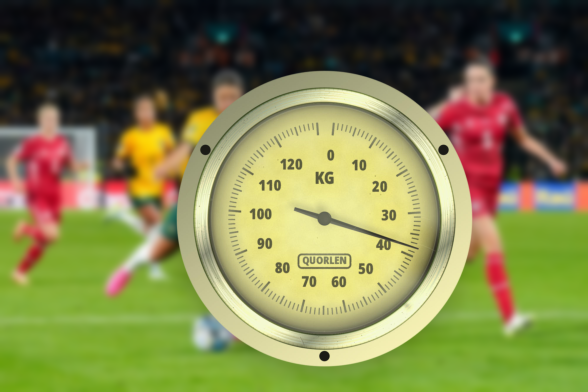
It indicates 38 kg
